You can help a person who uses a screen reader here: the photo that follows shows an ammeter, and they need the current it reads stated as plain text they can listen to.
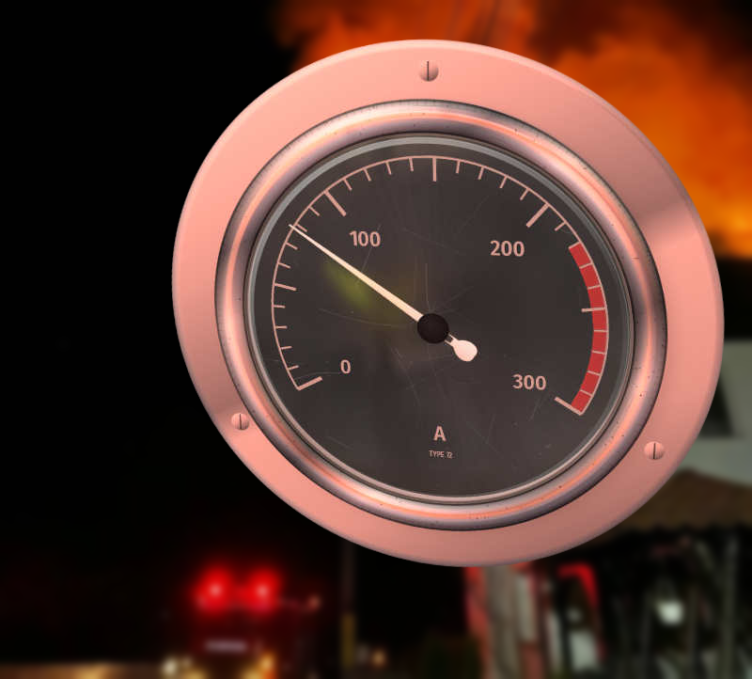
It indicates 80 A
